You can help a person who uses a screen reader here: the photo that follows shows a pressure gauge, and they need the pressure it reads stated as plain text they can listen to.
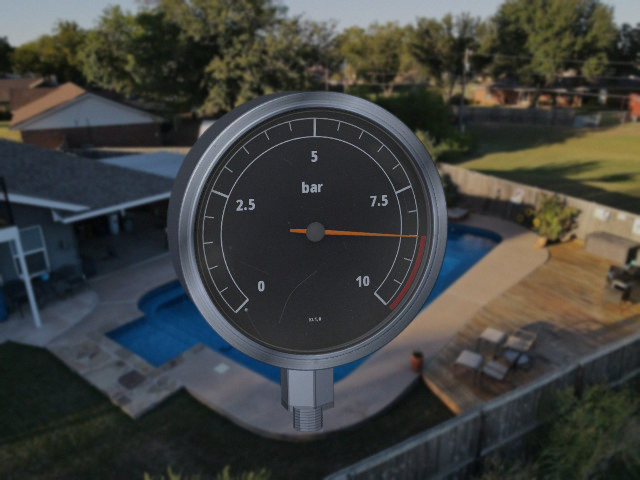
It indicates 8.5 bar
